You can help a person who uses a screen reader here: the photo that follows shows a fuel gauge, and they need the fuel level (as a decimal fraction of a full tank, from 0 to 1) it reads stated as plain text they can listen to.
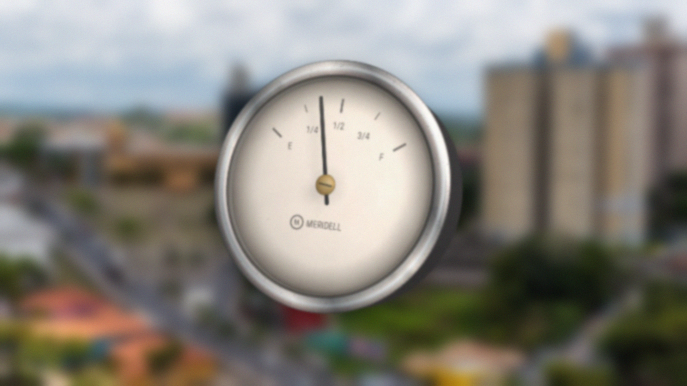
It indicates 0.375
